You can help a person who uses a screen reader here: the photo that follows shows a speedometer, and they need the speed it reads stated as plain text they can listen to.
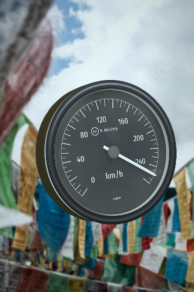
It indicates 250 km/h
